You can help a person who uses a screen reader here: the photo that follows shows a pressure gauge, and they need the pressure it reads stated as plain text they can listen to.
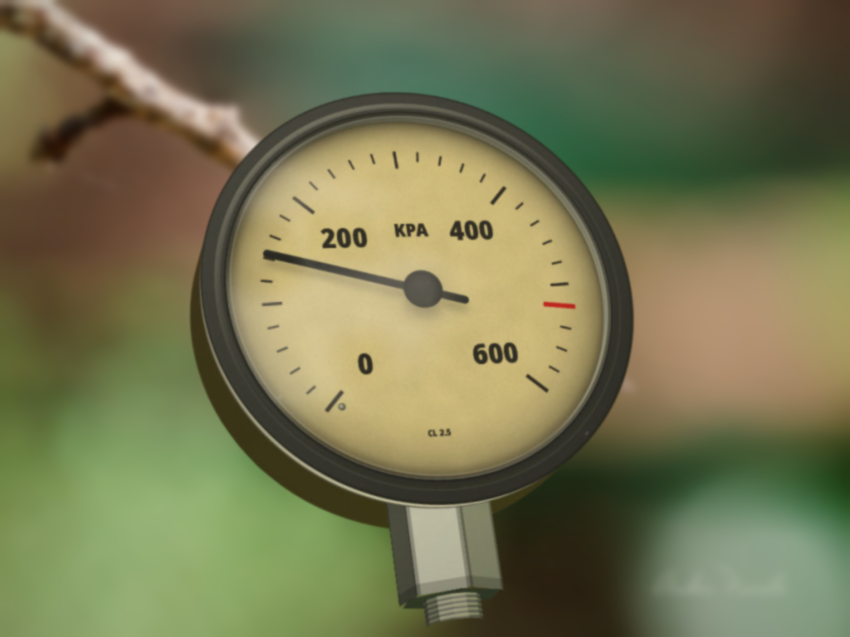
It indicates 140 kPa
